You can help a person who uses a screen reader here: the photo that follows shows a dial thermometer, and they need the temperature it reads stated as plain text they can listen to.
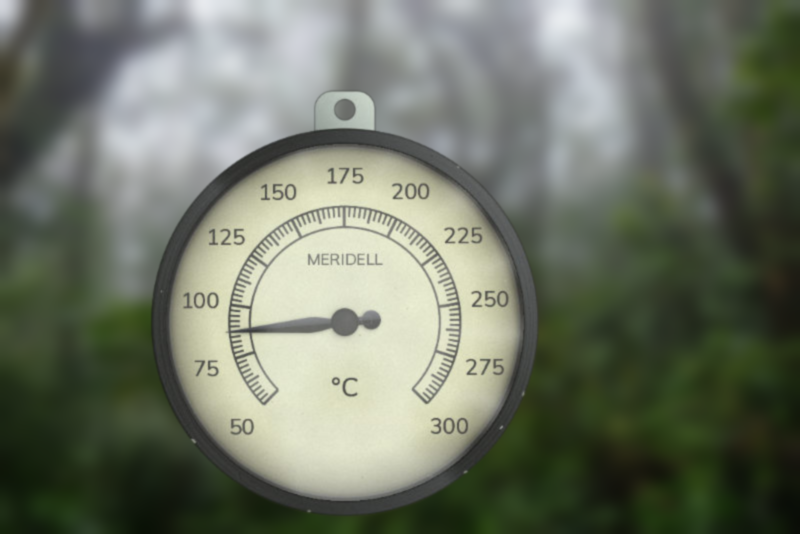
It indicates 87.5 °C
